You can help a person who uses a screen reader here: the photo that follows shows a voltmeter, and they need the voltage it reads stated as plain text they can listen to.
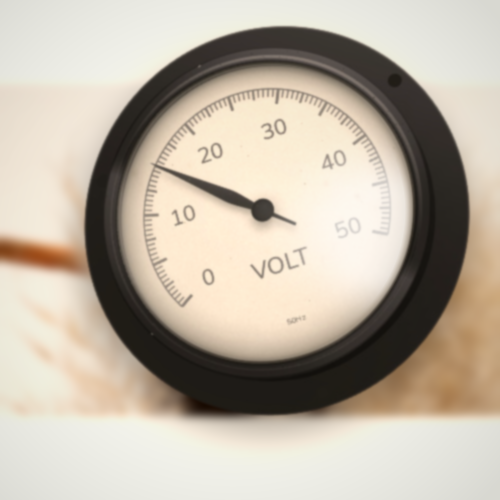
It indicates 15 V
